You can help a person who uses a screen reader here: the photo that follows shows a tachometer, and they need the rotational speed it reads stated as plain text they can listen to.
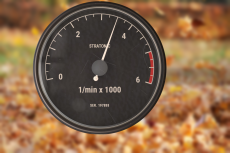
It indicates 3500 rpm
